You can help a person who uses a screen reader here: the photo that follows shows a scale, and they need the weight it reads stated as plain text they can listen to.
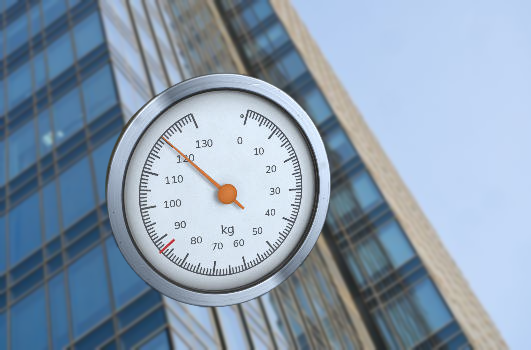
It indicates 120 kg
